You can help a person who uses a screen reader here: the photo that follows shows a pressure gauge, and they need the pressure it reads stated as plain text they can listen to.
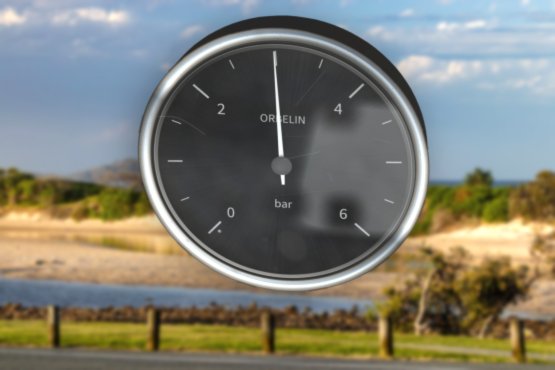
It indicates 3 bar
